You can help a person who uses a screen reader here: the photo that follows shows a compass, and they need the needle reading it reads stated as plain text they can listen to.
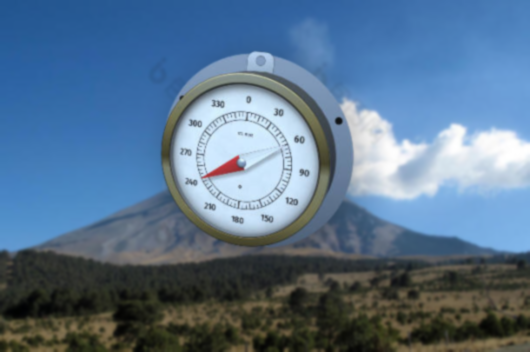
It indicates 240 °
